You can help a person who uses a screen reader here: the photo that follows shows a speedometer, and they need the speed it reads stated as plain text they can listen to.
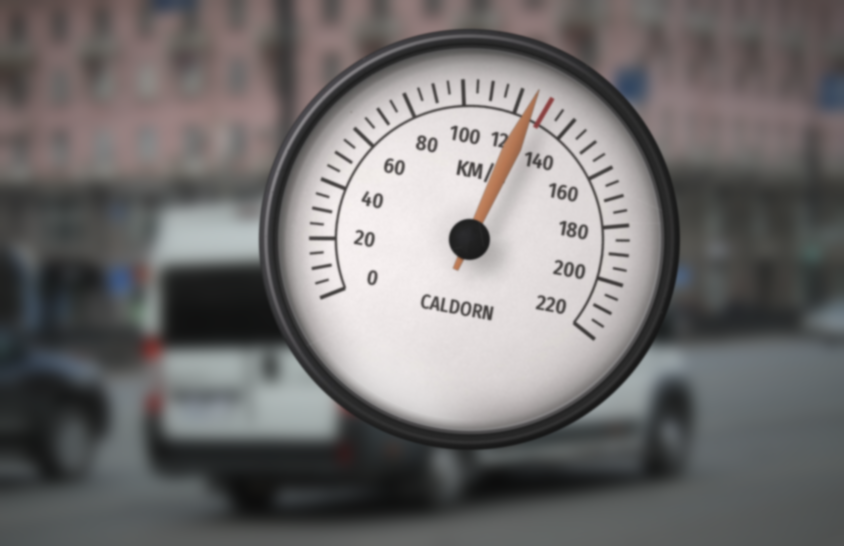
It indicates 125 km/h
